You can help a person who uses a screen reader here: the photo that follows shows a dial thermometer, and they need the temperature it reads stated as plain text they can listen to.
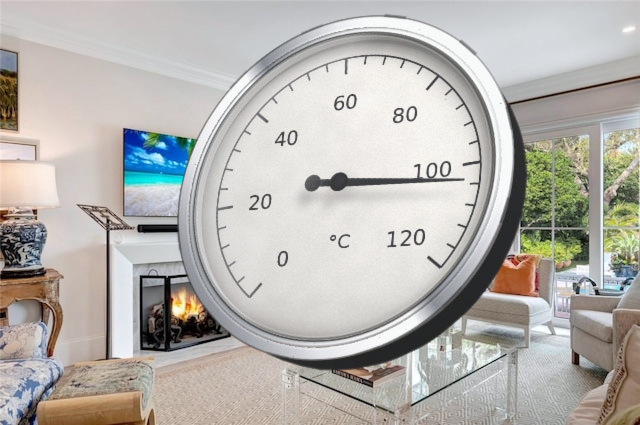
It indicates 104 °C
